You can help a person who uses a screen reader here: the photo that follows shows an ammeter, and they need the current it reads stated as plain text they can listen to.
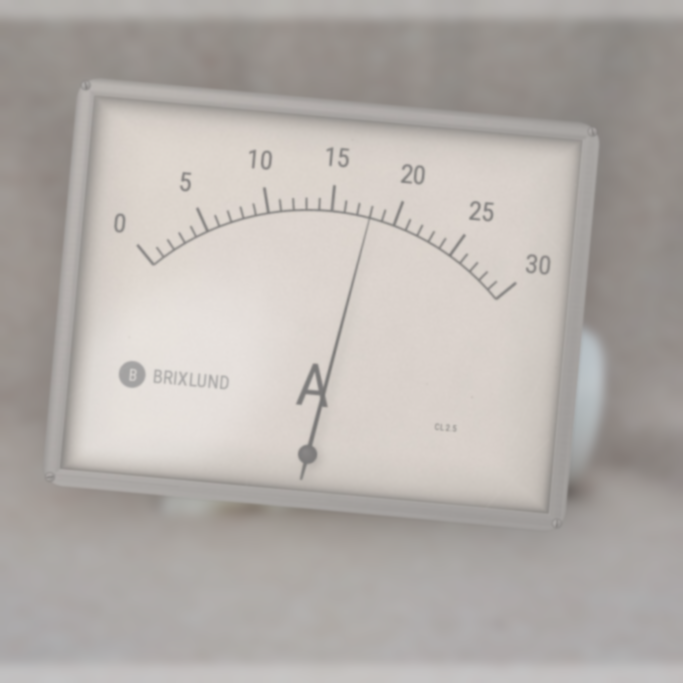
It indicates 18 A
